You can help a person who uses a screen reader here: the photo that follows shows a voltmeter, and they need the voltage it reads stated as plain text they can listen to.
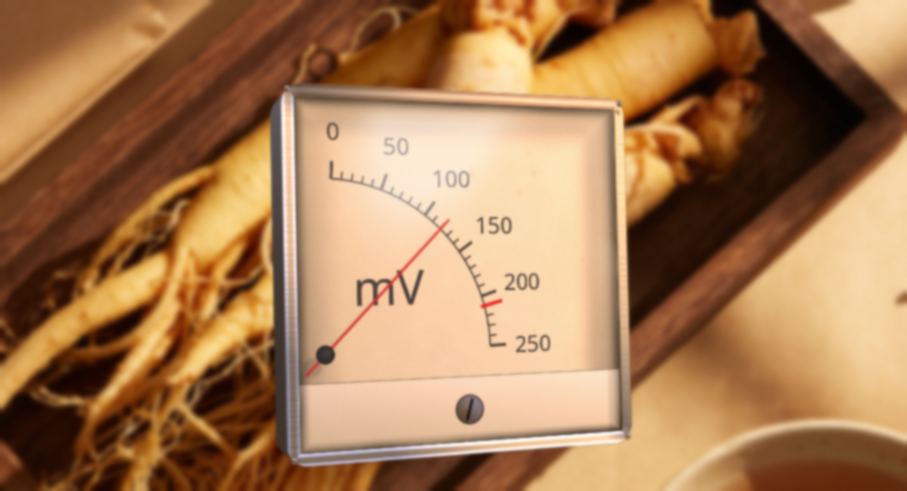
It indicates 120 mV
